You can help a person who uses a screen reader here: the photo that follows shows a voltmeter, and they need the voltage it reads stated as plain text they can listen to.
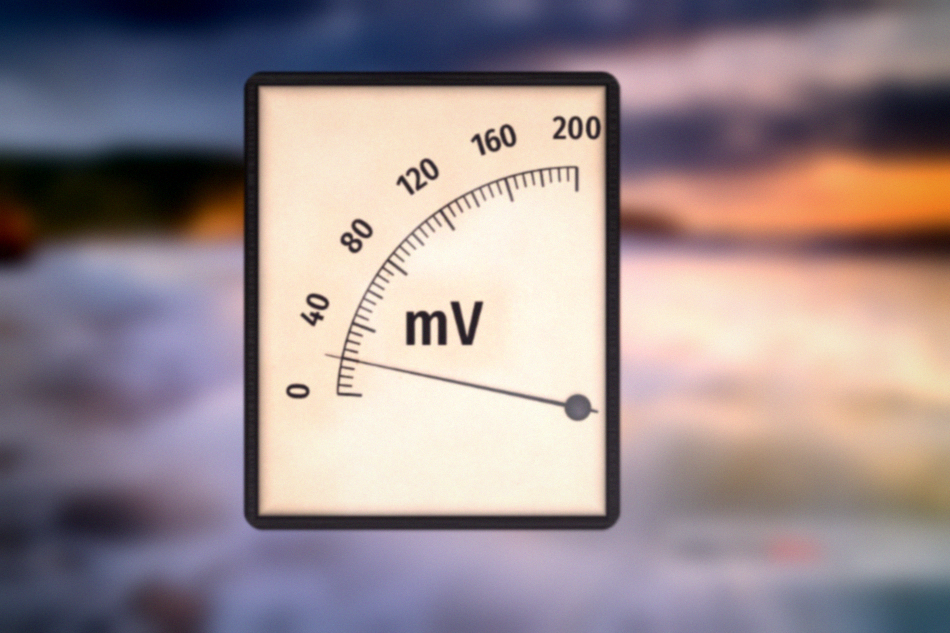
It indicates 20 mV
